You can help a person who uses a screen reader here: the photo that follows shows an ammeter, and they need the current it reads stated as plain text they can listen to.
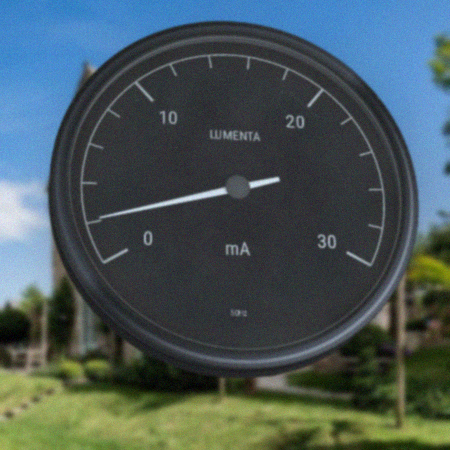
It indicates 2 mA
